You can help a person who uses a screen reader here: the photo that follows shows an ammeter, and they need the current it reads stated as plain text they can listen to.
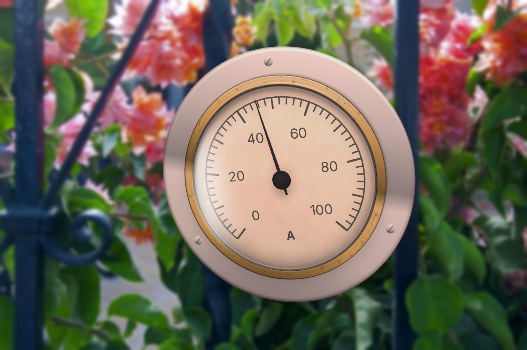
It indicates 46 A
